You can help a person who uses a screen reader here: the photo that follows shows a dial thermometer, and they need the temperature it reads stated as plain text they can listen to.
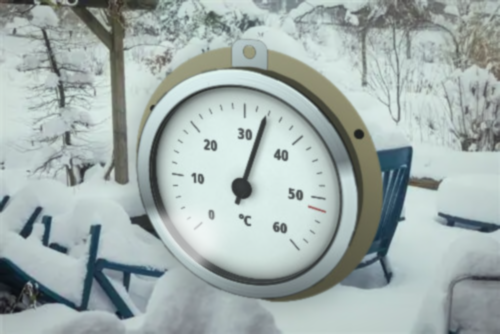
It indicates 34 °C
